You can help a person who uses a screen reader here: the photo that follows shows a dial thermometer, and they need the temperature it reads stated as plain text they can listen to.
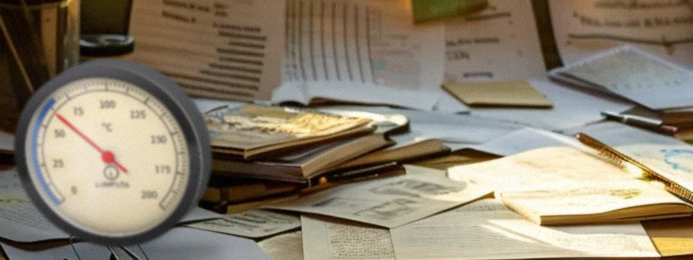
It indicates 62.5 °C
